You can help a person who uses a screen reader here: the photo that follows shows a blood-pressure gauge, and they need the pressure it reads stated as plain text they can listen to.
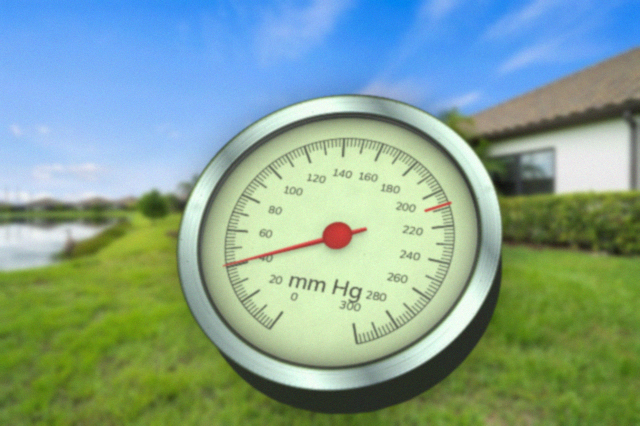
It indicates 40 mmHg
